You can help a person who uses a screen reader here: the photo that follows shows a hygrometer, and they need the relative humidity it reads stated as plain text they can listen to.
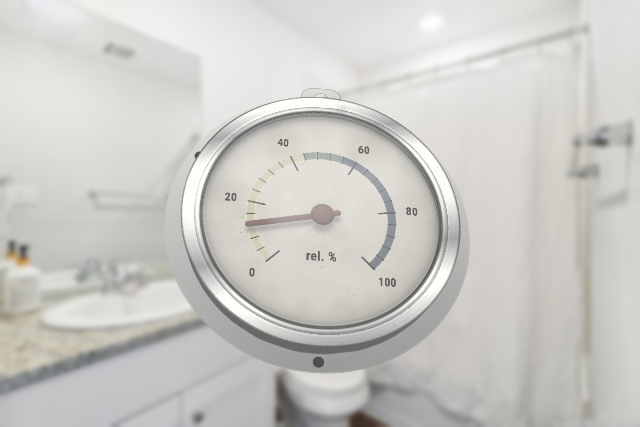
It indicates 12 %
